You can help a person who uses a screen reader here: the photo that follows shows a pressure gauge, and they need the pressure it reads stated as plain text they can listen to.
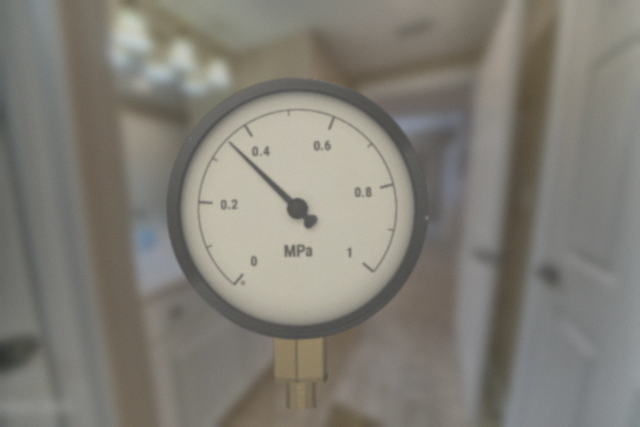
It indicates 0.35 MPa
